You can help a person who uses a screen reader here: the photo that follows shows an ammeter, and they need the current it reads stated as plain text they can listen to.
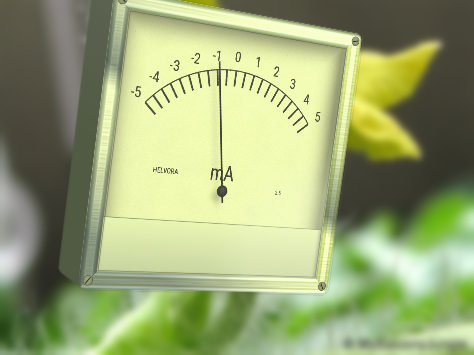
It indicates -1 mA
